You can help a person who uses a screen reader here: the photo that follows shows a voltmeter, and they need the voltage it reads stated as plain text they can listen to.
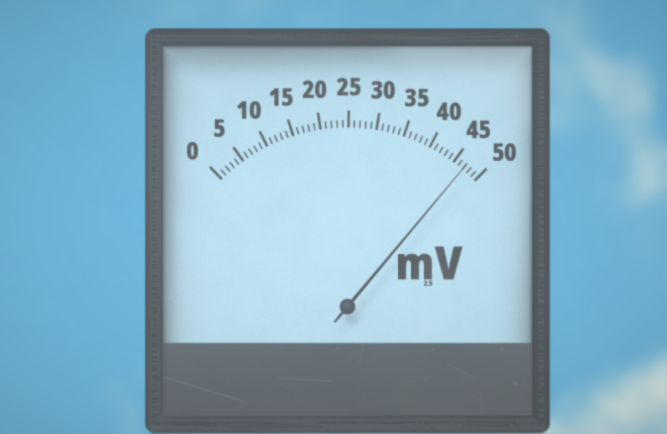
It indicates 47 mV
